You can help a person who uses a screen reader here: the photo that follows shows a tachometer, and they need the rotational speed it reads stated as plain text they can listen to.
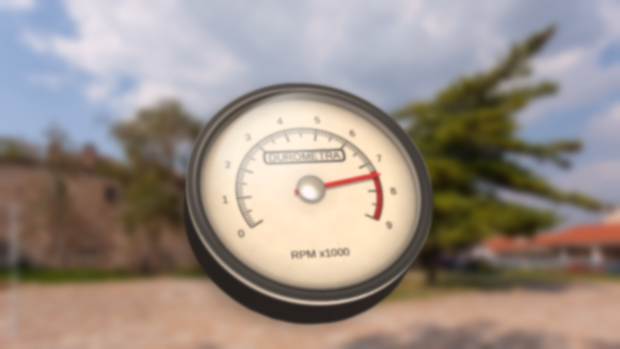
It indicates 7500 rpm
